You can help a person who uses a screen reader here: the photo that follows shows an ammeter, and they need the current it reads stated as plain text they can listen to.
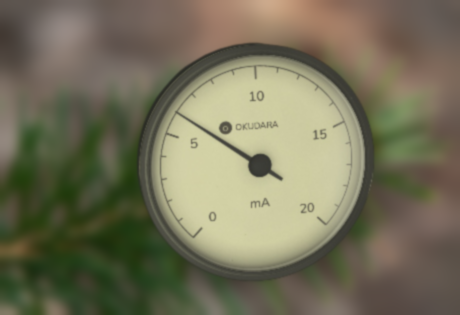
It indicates 6 mA
